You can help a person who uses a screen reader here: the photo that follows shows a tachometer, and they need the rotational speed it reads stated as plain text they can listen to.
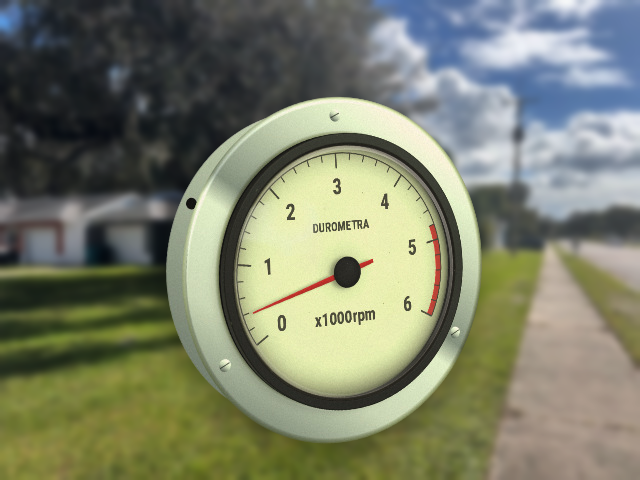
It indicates 400 rpm
